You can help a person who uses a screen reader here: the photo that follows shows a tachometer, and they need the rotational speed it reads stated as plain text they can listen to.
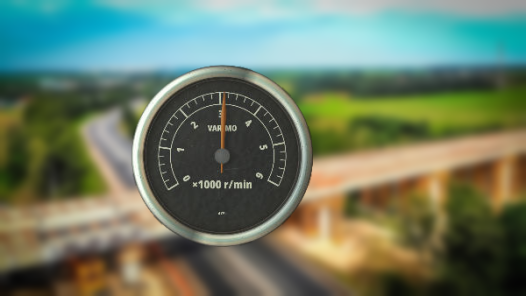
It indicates 3100 rpm
